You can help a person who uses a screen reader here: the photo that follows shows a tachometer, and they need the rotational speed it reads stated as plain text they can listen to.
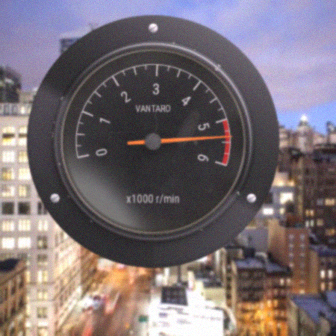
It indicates 5375 rpm
